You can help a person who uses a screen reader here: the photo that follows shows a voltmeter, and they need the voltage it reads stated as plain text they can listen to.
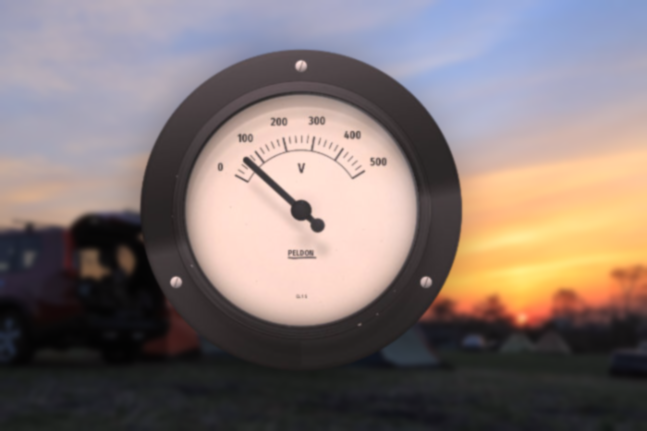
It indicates 60 V
